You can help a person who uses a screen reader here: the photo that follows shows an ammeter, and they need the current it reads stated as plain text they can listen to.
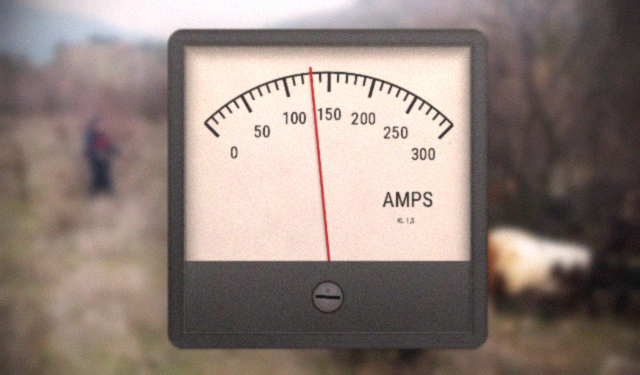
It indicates 130 A
